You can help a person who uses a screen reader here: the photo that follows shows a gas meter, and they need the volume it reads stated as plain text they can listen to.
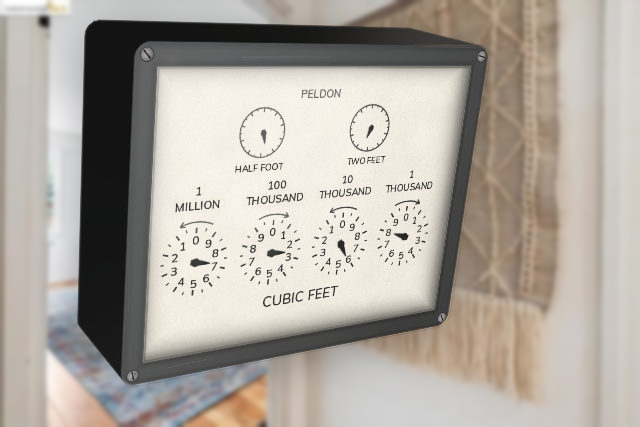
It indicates 725800 ft³
